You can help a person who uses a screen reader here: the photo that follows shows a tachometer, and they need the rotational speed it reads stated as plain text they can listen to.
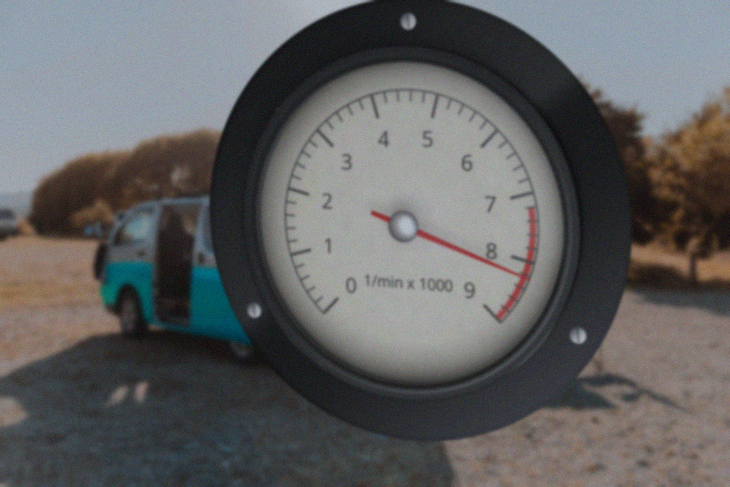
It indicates 8200 rpm
